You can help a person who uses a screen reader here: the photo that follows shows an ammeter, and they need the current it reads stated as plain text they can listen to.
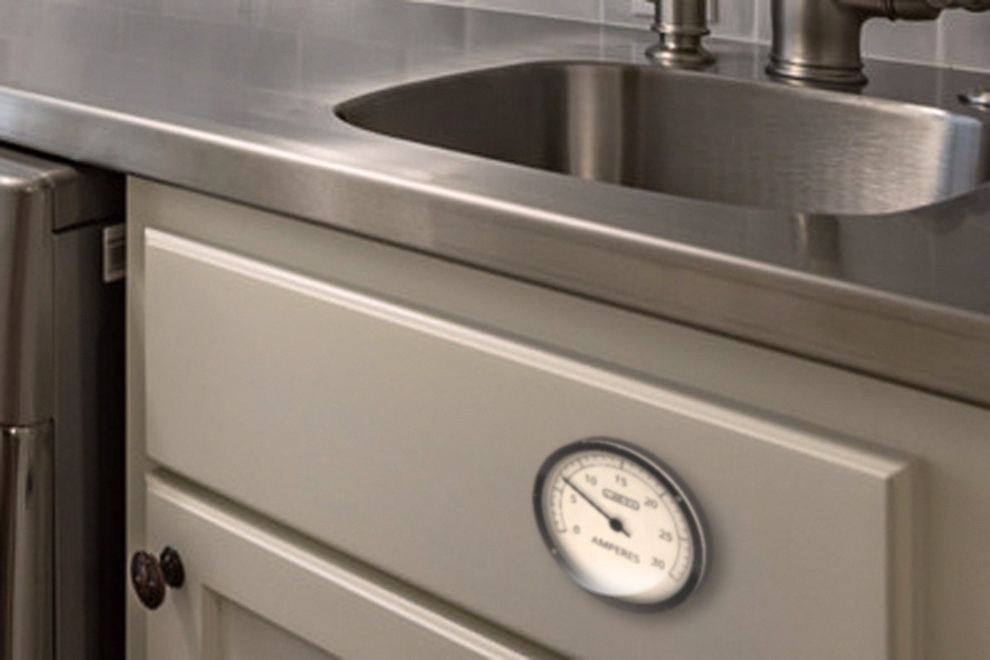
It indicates 7 A
